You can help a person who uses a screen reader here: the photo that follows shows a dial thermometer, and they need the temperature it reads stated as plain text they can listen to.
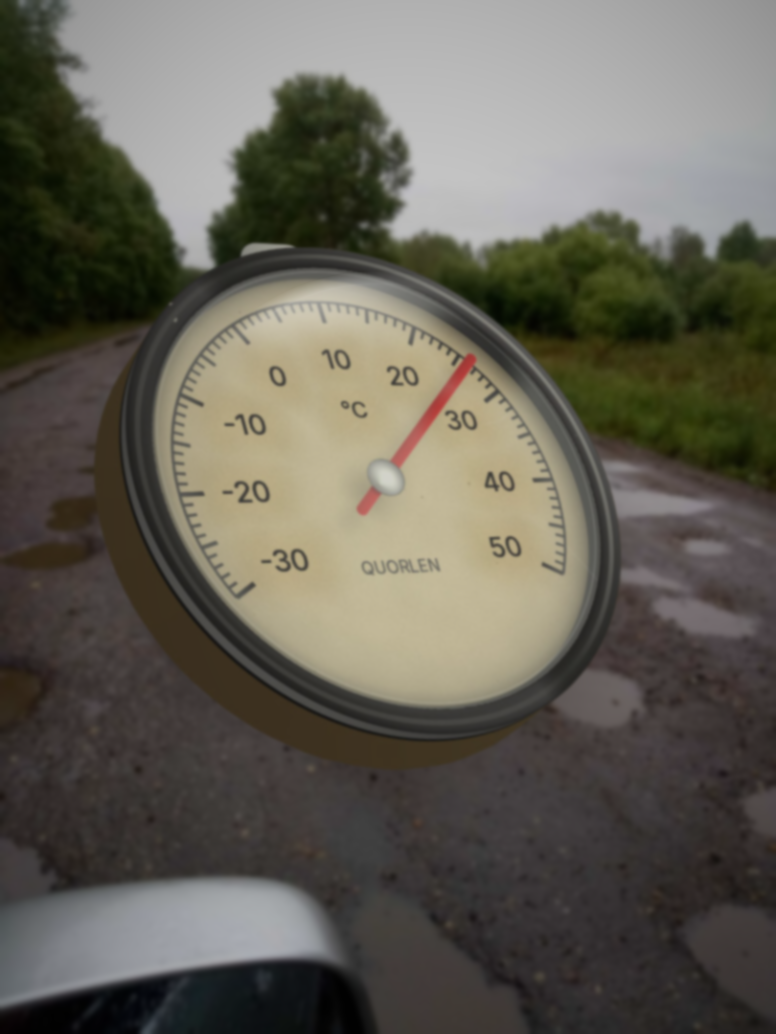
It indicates 26 °C
